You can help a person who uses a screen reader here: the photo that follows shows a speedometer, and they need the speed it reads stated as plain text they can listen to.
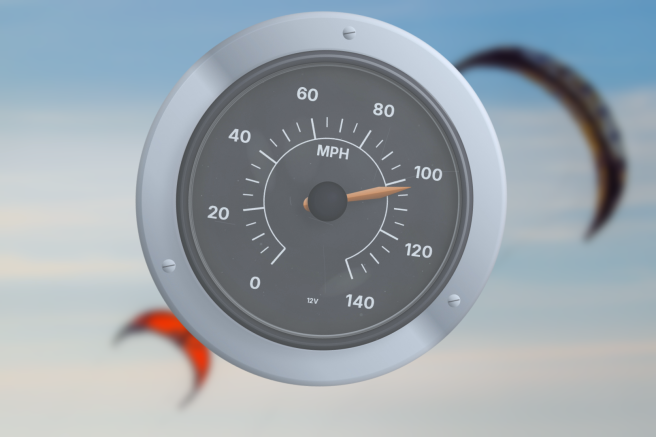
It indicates 102.5 mph
